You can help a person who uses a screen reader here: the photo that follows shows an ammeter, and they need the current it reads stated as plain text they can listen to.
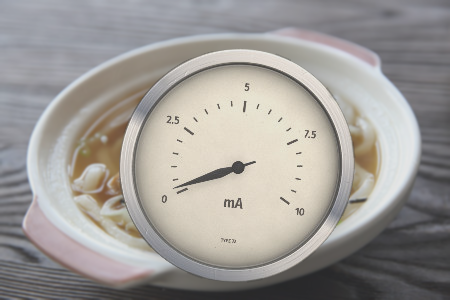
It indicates 0.25 mA
